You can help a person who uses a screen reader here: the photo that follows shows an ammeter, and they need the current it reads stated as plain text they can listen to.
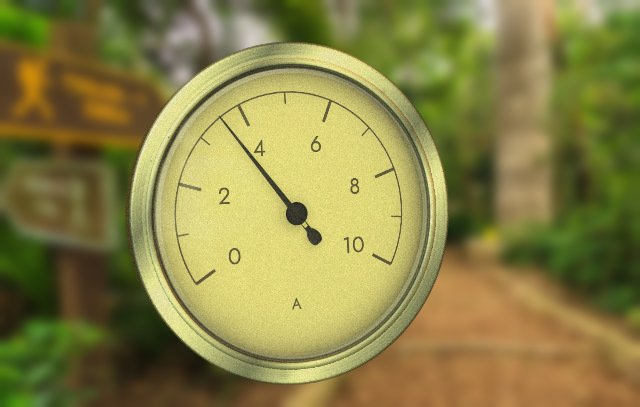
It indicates 3.5 A
